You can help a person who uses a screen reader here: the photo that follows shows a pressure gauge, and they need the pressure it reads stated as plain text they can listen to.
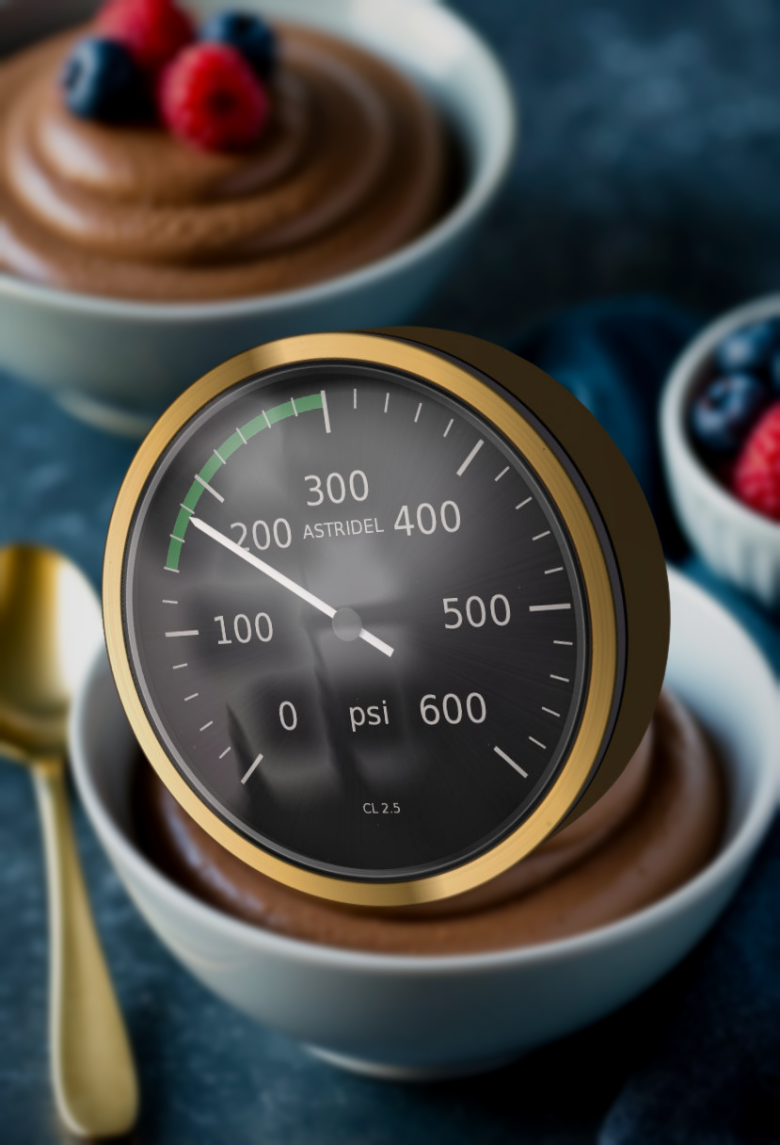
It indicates 180 psi
